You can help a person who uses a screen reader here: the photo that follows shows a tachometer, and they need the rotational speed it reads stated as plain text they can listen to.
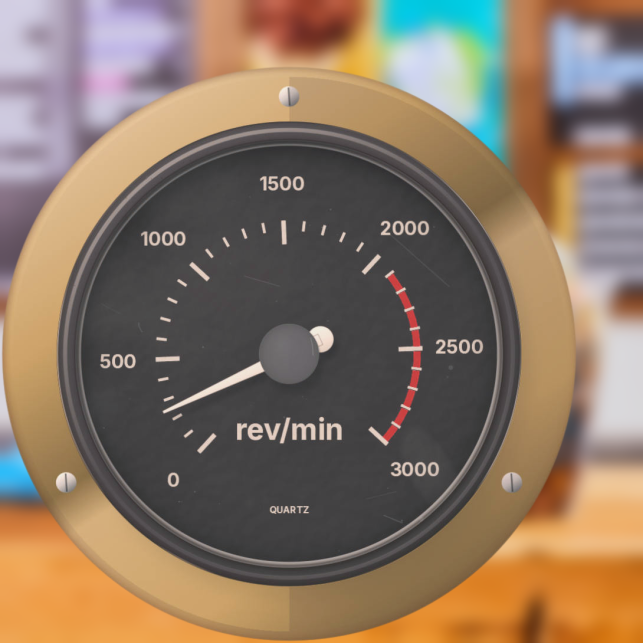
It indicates 250 rpm
